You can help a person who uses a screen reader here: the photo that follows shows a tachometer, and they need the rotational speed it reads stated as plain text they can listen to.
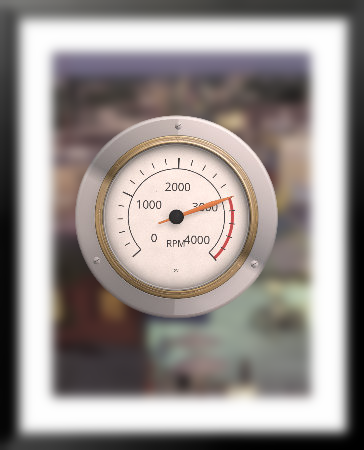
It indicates 3000 rpm
